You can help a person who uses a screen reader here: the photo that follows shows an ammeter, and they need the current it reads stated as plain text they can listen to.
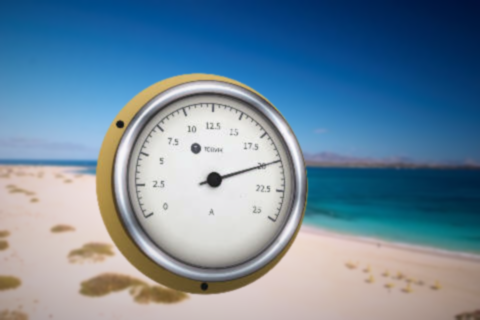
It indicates 20 A
